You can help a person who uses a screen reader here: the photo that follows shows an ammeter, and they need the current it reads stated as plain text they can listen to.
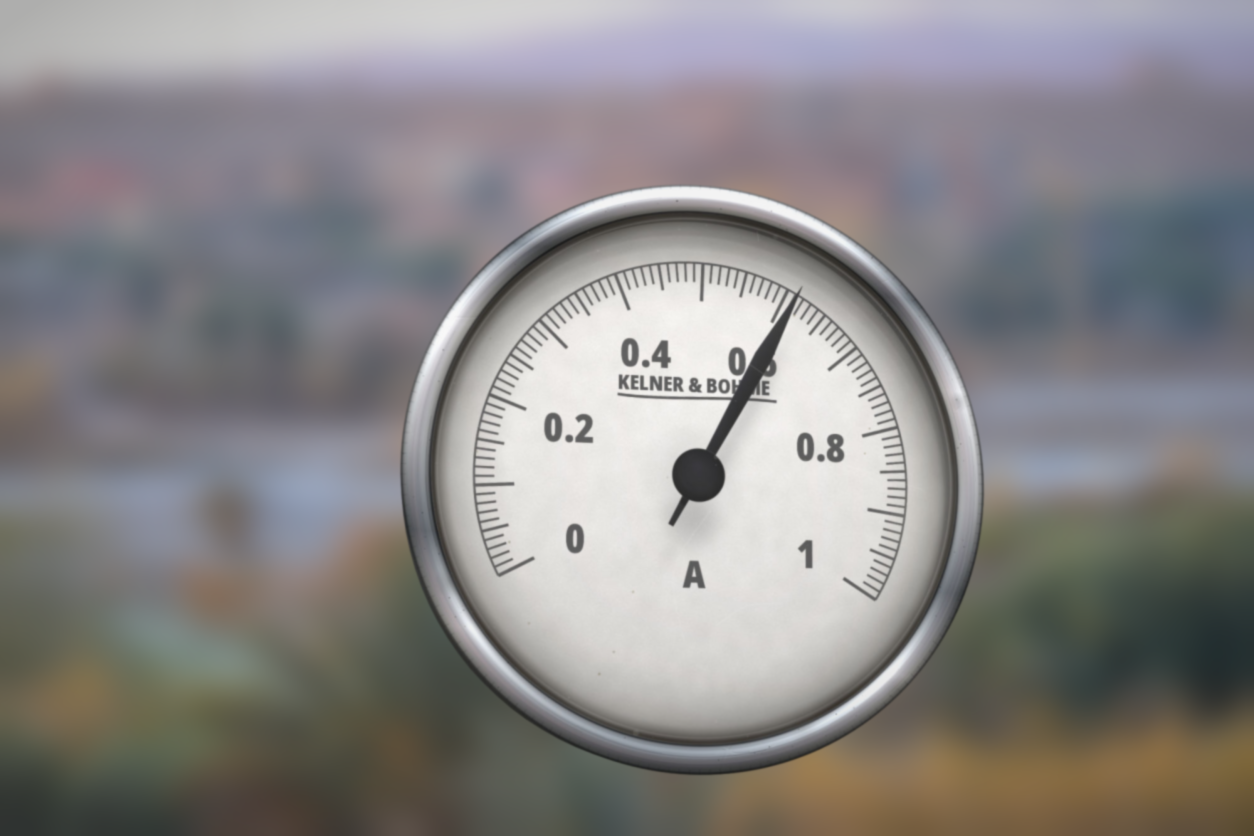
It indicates 0.61 A
